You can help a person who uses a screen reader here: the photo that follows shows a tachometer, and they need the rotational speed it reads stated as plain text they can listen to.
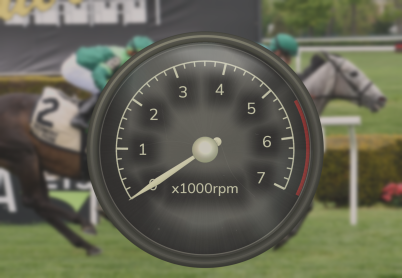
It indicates 0 rpm
